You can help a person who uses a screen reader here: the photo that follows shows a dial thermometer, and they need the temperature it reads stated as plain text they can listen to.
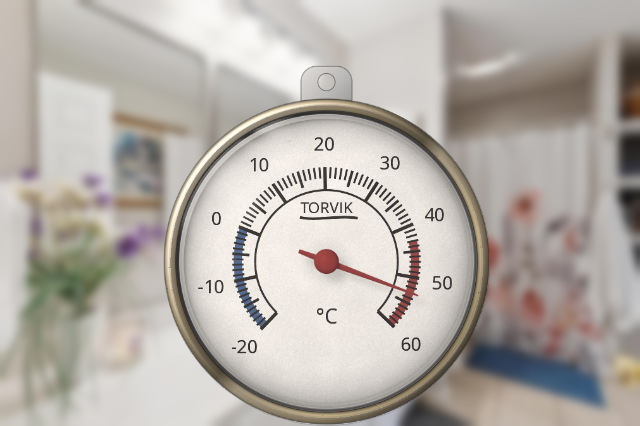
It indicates 53 °C
